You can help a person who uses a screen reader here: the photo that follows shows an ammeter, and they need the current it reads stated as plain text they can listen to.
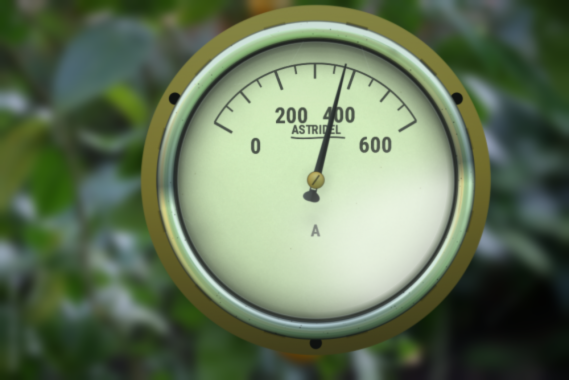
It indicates 375 A
